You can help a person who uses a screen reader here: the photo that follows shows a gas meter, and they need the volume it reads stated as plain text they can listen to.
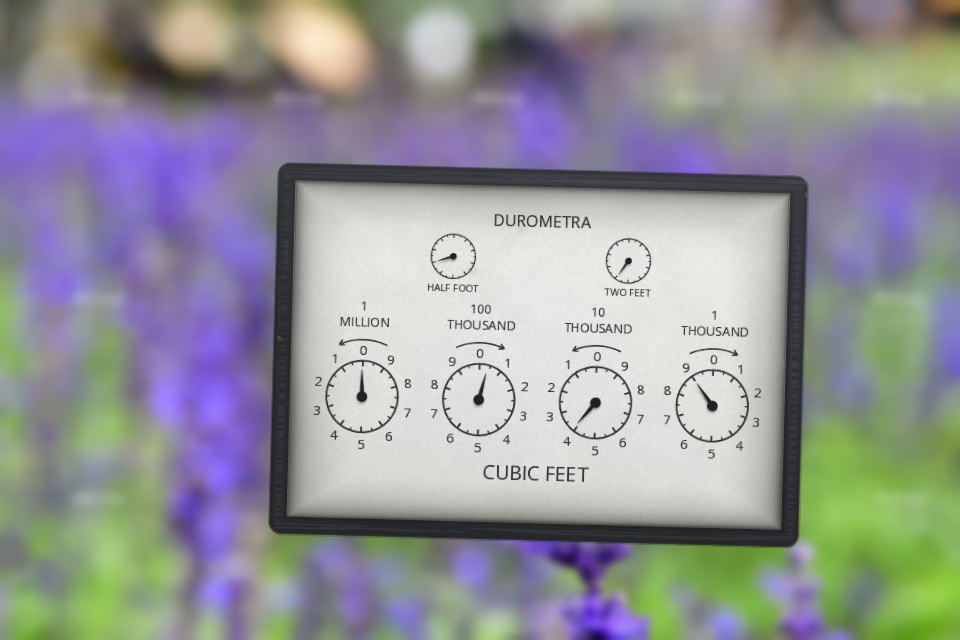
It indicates 3900 ft³
